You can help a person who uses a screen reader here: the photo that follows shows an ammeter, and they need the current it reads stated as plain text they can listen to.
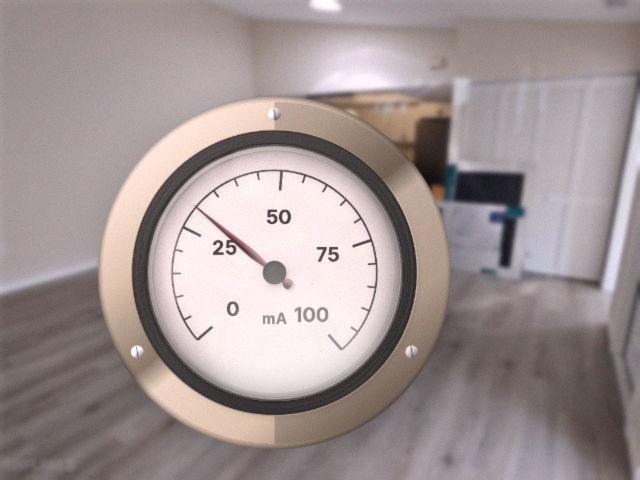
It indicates 30 mA
